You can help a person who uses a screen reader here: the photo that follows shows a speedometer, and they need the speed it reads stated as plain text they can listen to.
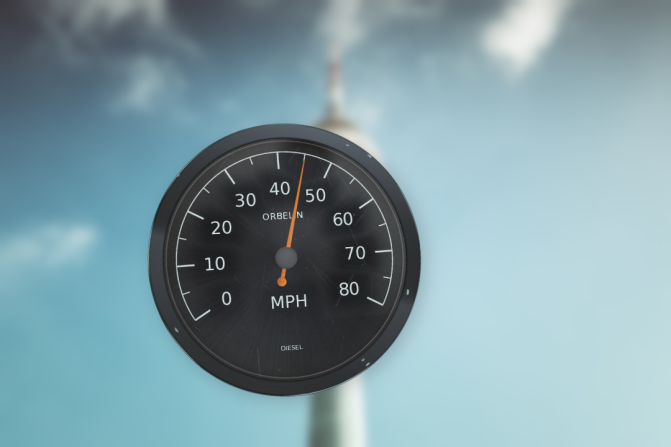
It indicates 45 mph
